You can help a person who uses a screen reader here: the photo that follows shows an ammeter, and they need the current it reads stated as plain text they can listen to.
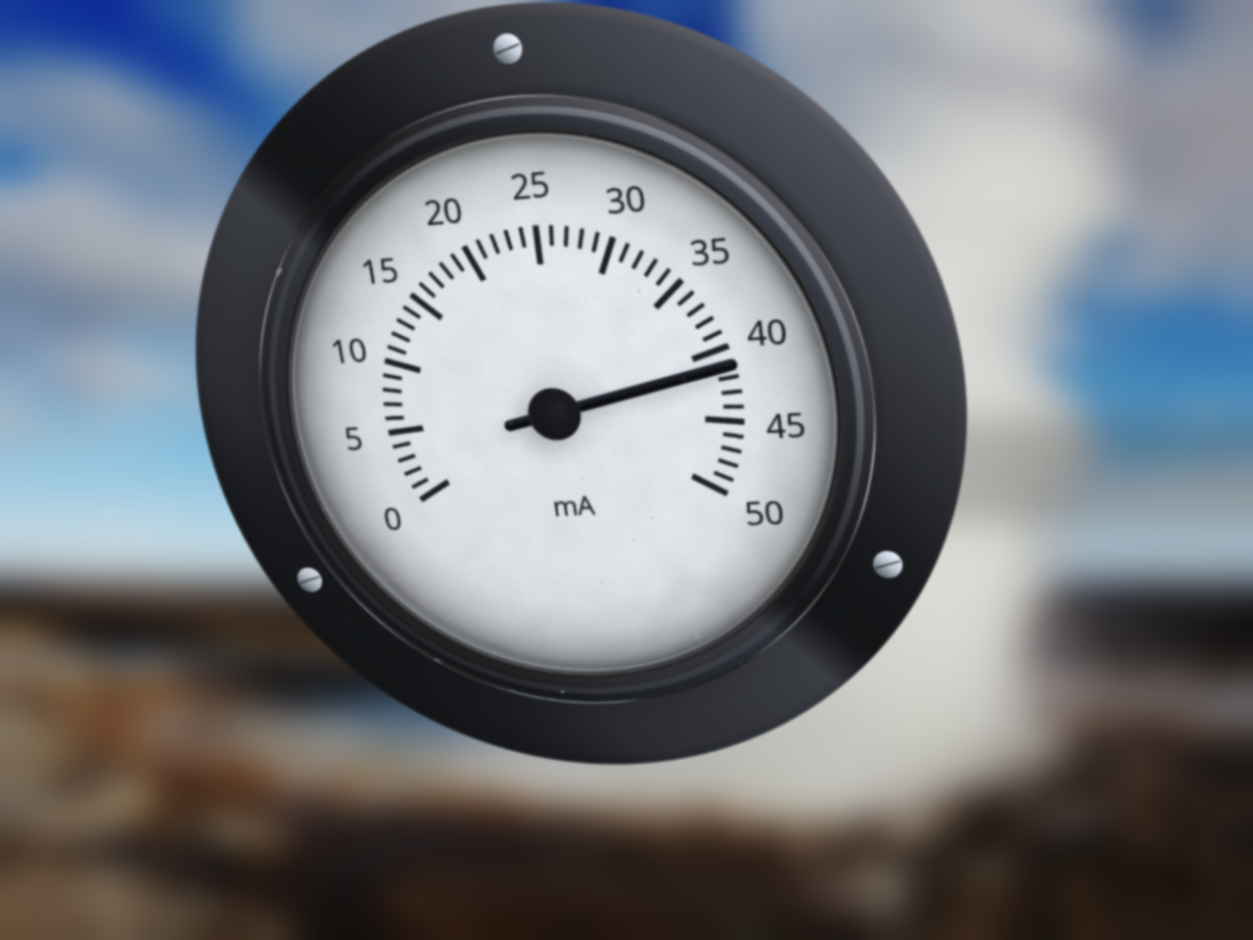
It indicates 41 mA
